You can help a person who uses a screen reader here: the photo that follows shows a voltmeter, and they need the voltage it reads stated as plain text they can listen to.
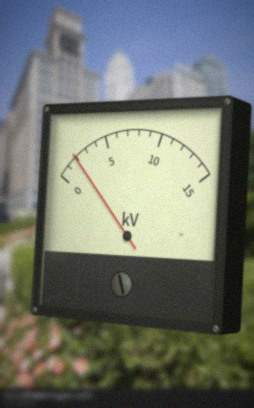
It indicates 2 kV
